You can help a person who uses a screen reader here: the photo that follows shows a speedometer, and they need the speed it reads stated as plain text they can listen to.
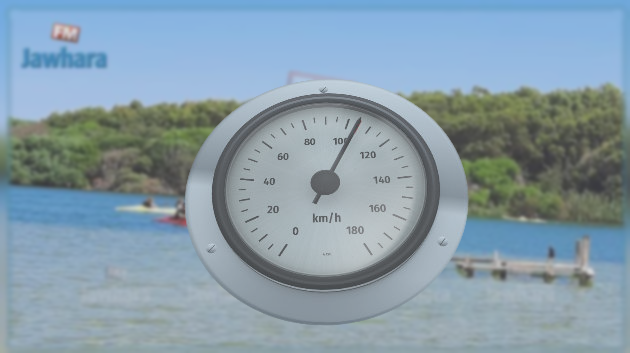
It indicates 105 km/h
